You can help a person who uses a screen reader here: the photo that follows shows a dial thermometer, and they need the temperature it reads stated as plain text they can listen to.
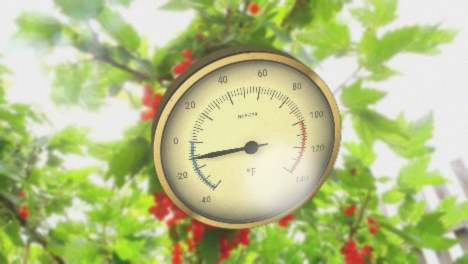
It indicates -10 °F
